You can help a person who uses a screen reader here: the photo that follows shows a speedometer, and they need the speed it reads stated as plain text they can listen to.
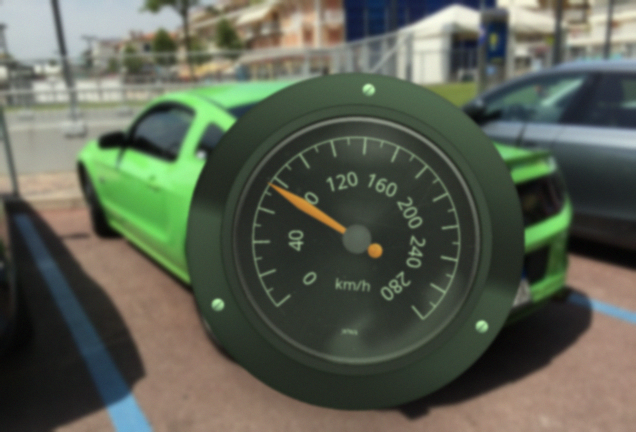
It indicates 75 km/h
